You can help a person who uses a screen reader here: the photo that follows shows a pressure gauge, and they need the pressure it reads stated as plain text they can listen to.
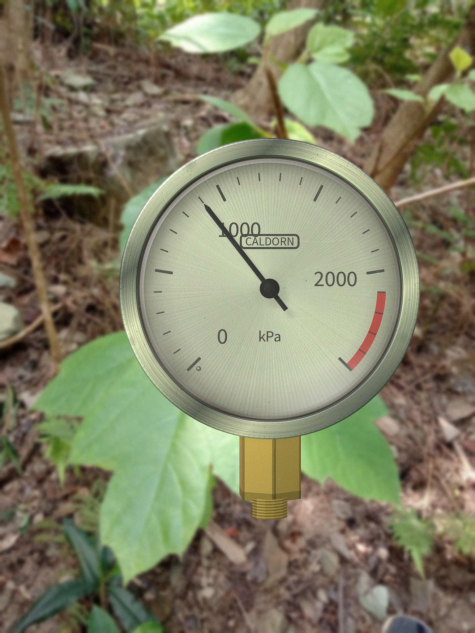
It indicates 900 kPa
